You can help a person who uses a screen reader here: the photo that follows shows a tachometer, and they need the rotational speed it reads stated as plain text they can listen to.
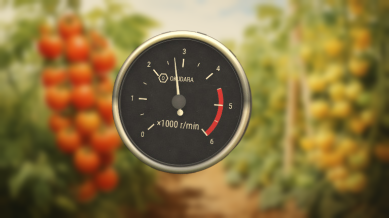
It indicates 2750 rpm
